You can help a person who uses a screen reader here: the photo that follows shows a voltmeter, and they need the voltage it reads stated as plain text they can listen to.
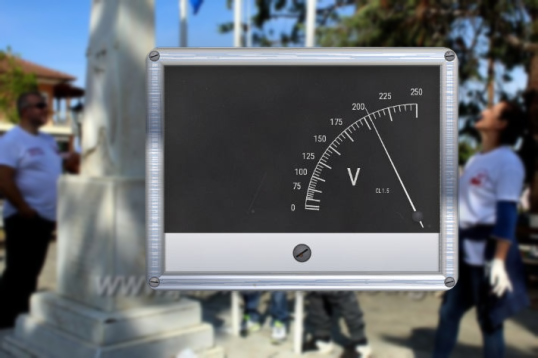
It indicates 205 V
